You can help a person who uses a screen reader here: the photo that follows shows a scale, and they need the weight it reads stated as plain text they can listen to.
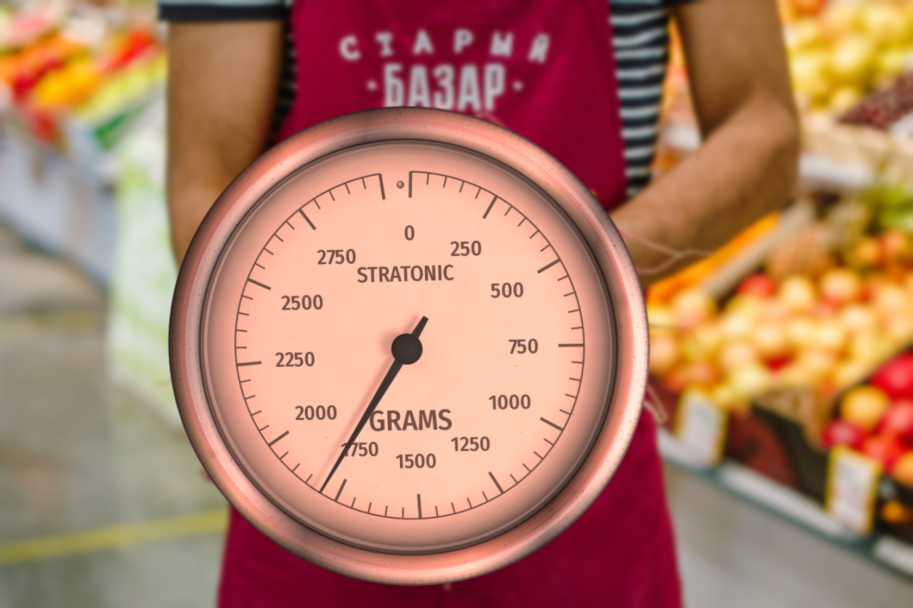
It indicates 1800 g
